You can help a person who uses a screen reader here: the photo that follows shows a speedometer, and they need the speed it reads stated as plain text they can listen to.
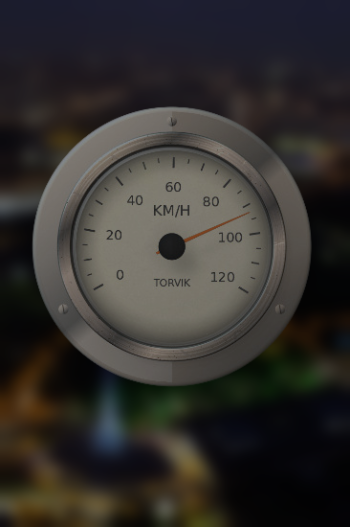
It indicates 92.5 km/h
